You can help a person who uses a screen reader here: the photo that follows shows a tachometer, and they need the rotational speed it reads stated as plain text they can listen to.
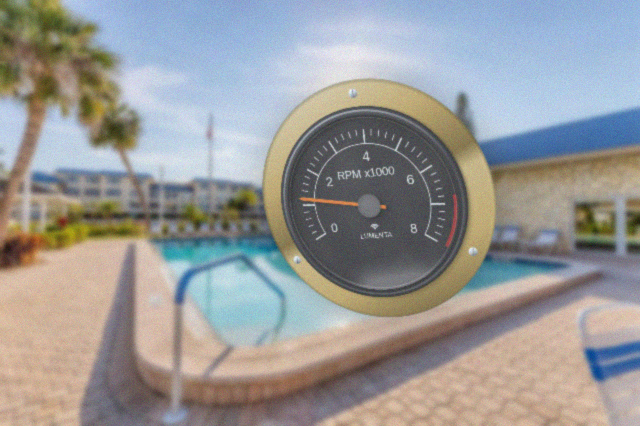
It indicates 1200 rpm
